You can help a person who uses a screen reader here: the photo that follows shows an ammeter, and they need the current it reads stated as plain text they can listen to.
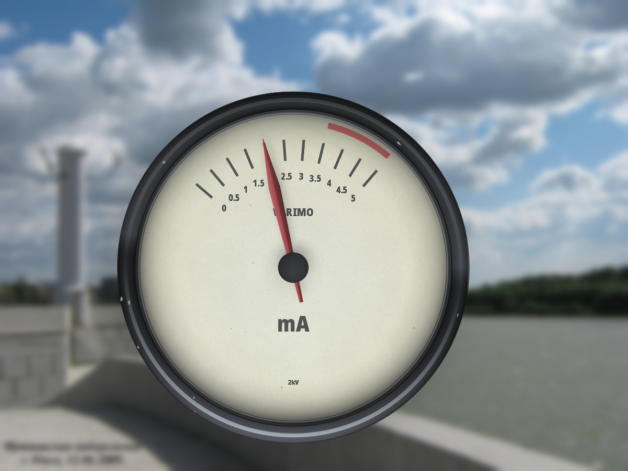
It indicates 2 mA
